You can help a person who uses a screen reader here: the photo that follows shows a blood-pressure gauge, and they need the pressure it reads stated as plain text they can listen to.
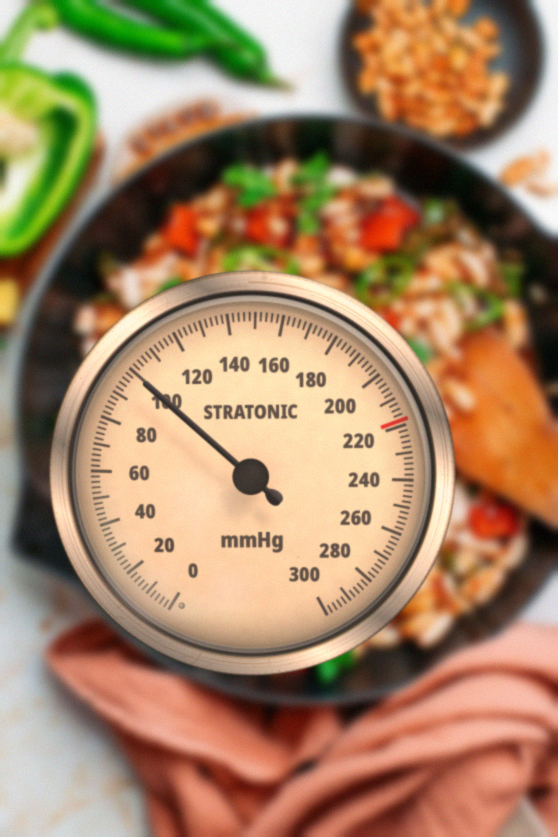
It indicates 100 mmHg
